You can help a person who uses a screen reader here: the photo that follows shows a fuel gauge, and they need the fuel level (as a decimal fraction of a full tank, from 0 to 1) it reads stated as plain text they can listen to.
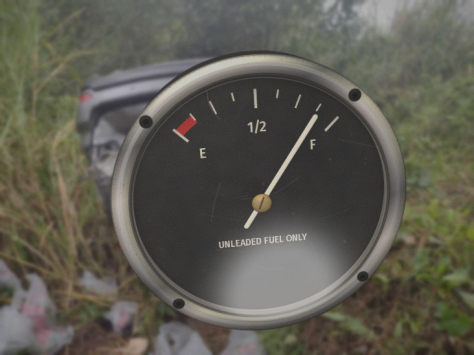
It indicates 0.875
